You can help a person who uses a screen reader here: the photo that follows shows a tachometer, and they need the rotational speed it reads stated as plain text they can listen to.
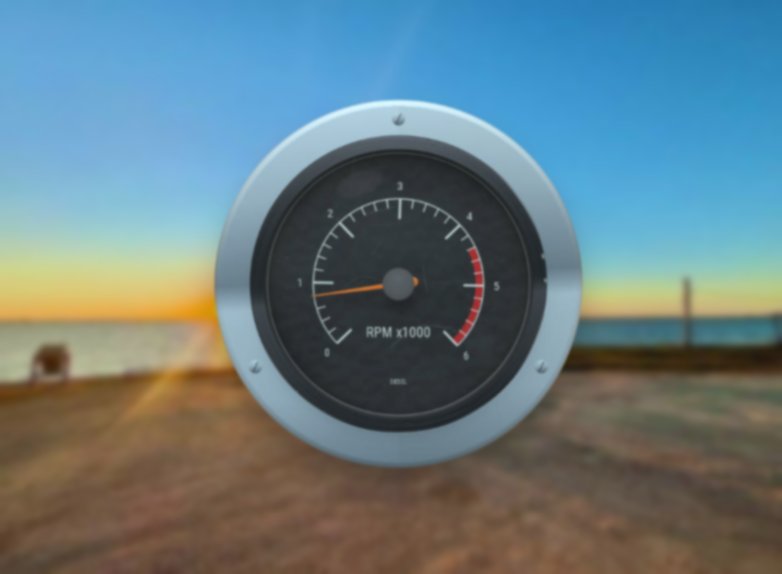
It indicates 800 rpm
